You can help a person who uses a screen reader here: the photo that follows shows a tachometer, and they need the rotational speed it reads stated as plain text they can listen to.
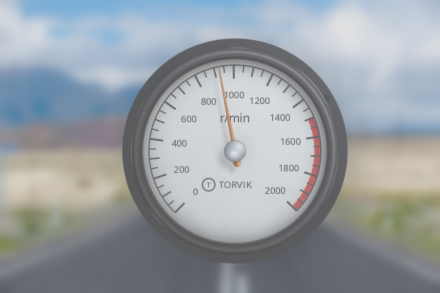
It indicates 925 rpm
